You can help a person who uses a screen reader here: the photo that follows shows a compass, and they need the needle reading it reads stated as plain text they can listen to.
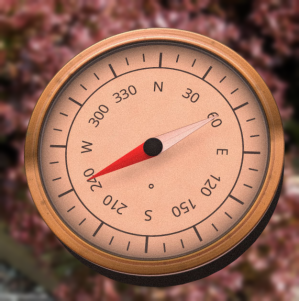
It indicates 240 °
